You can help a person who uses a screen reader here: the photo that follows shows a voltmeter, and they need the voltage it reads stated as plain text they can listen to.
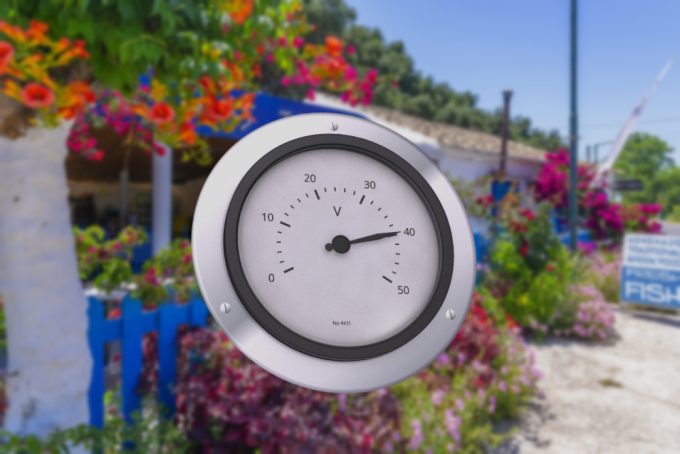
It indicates 40 V
